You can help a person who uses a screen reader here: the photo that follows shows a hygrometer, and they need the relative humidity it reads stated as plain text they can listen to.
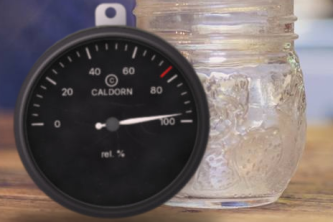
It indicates 96 %
